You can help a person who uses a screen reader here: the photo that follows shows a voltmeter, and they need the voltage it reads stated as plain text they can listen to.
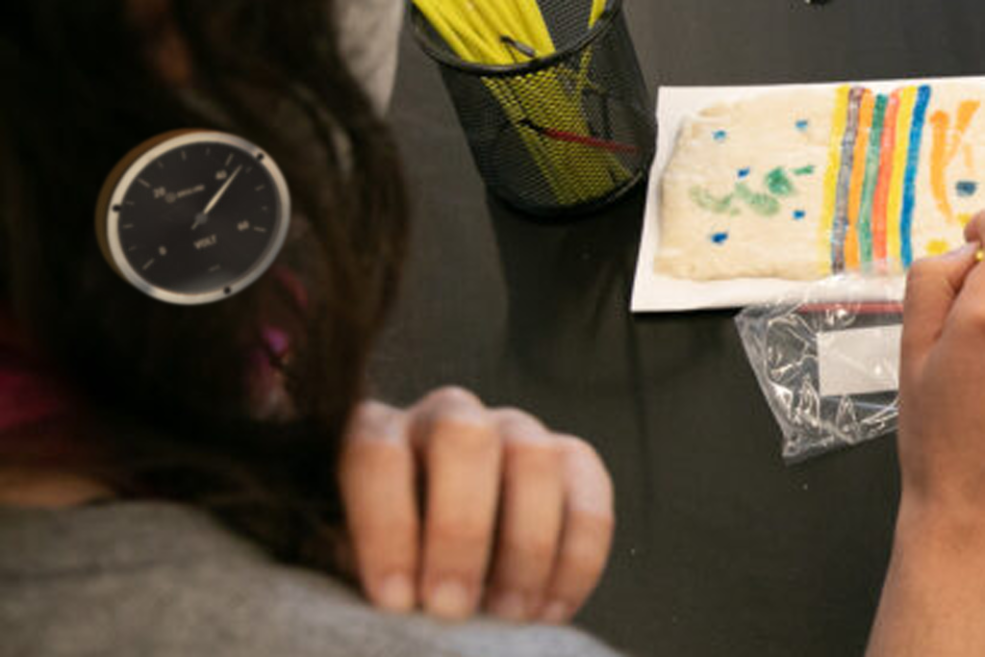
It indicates 42.5 V
